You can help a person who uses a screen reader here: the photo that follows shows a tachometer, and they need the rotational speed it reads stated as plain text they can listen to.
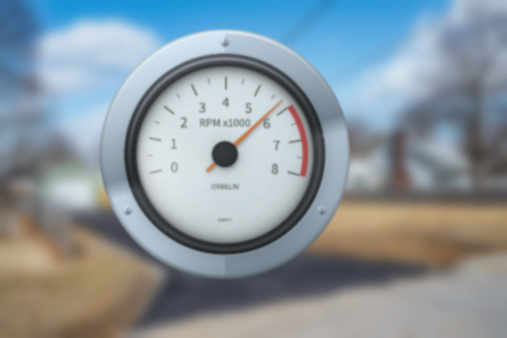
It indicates 5750 rpm
